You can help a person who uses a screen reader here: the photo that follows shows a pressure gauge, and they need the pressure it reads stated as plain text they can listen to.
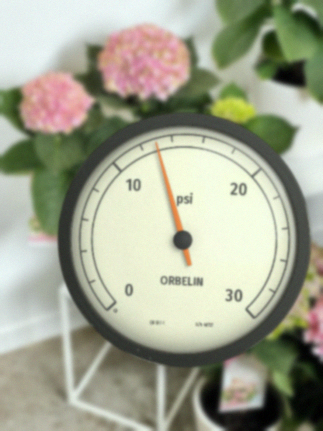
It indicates 13 psi
